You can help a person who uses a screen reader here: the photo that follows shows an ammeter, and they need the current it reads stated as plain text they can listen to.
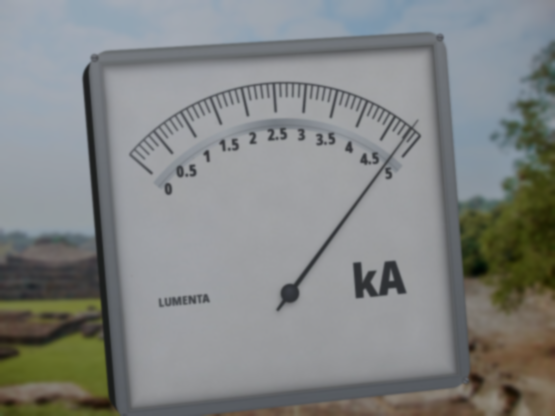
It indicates 4.8 kA
